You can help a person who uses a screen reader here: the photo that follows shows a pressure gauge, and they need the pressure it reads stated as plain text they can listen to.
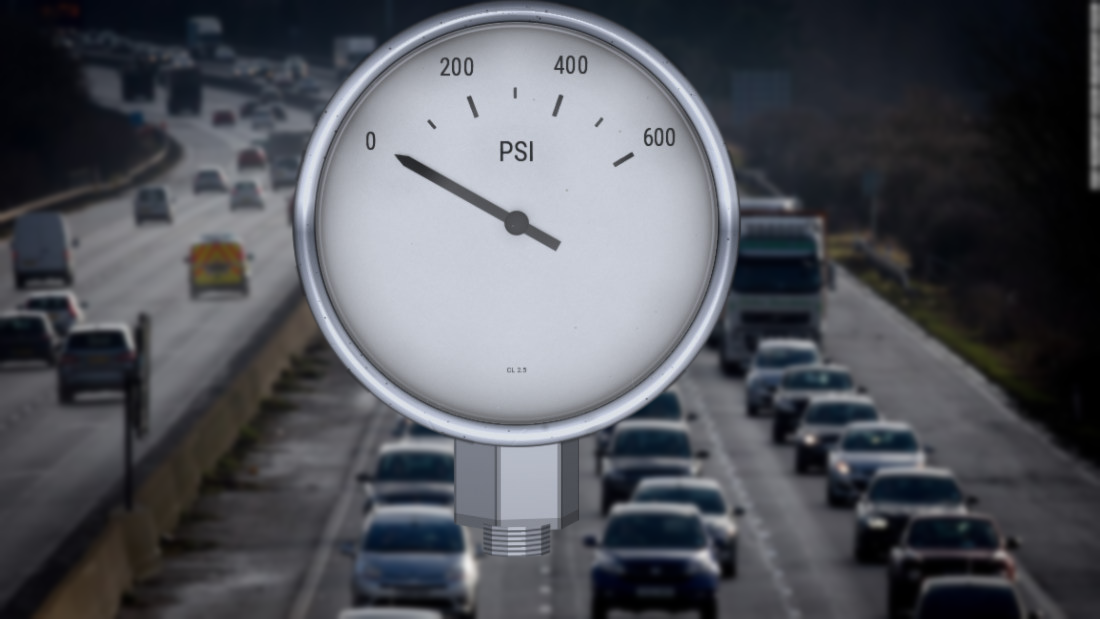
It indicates 0 psi
